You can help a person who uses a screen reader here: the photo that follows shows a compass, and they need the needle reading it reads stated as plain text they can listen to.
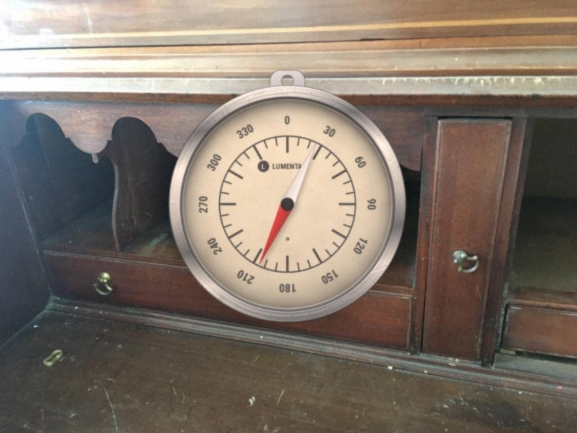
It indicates 205 °
